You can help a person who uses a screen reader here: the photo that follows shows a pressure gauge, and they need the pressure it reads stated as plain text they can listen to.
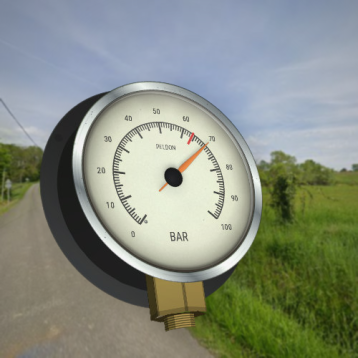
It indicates 70 bar
